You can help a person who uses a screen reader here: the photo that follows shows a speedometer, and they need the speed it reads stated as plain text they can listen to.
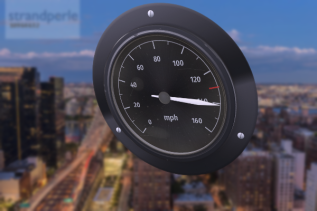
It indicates 140 mph
